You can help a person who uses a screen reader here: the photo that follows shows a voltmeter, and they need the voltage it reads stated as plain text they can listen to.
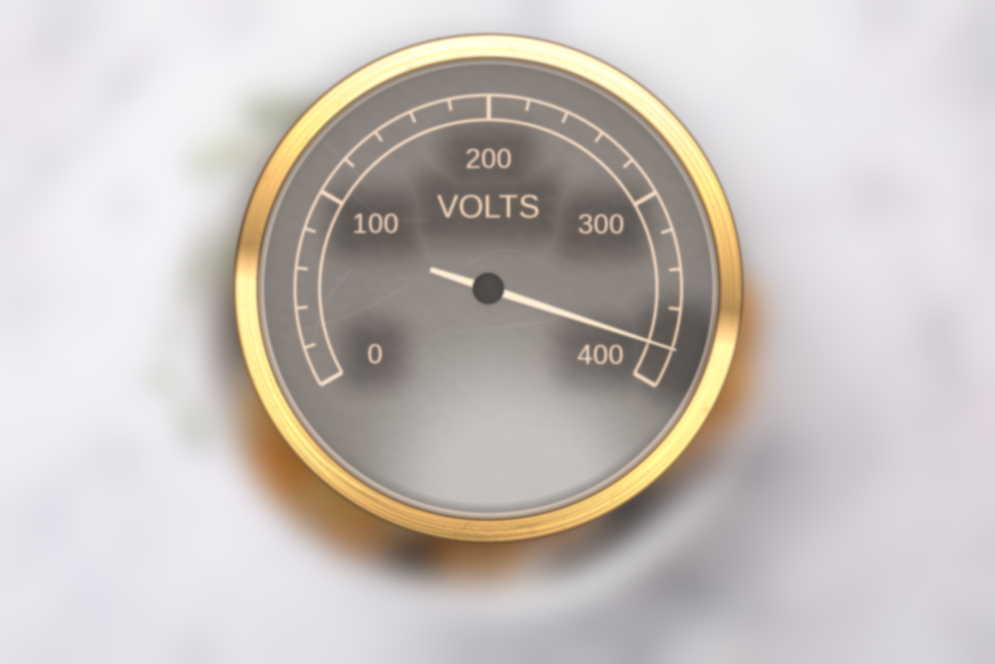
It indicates 380 V
